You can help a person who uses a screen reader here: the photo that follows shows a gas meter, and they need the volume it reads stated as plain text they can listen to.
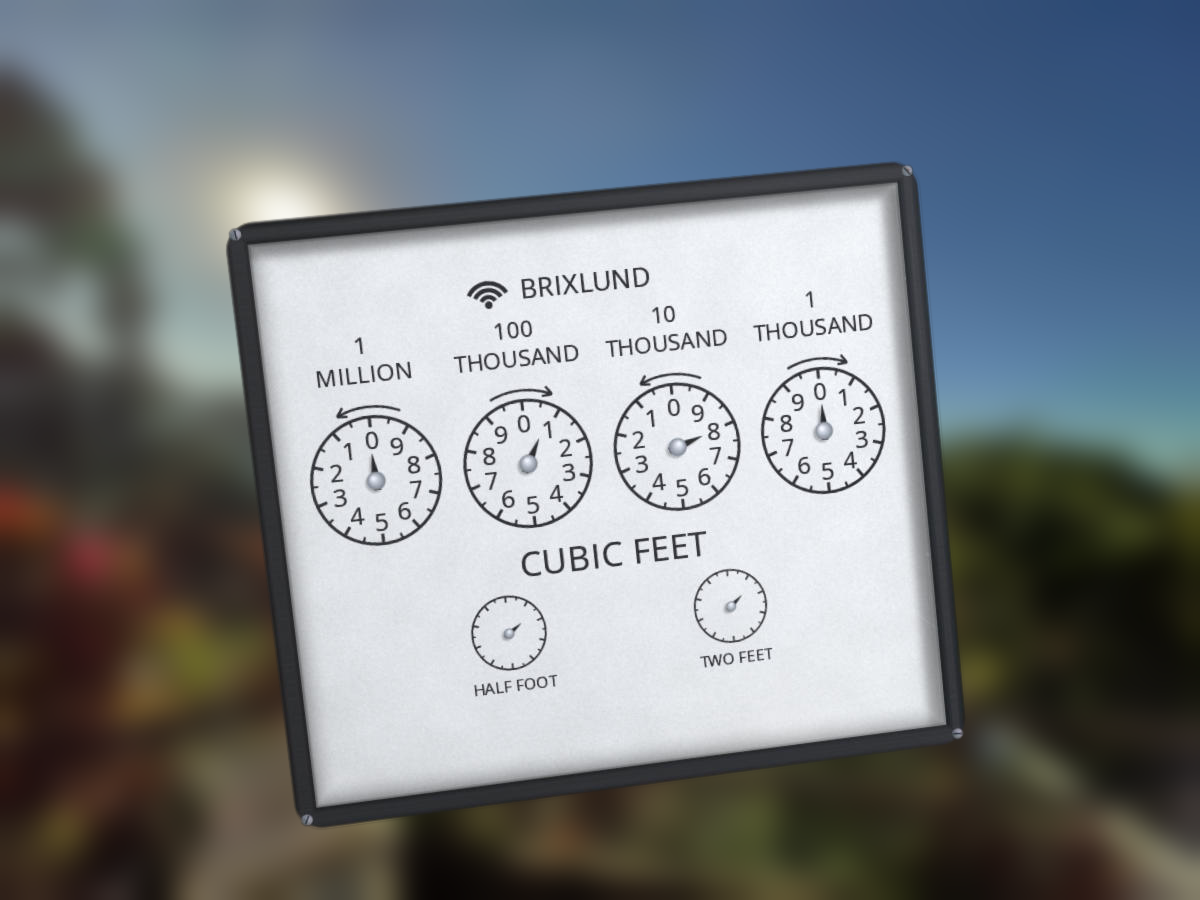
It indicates 8000 ft³
